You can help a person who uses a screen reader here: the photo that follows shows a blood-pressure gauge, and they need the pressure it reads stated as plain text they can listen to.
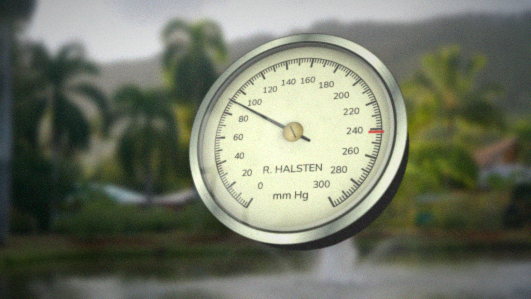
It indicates 90 mmHg
